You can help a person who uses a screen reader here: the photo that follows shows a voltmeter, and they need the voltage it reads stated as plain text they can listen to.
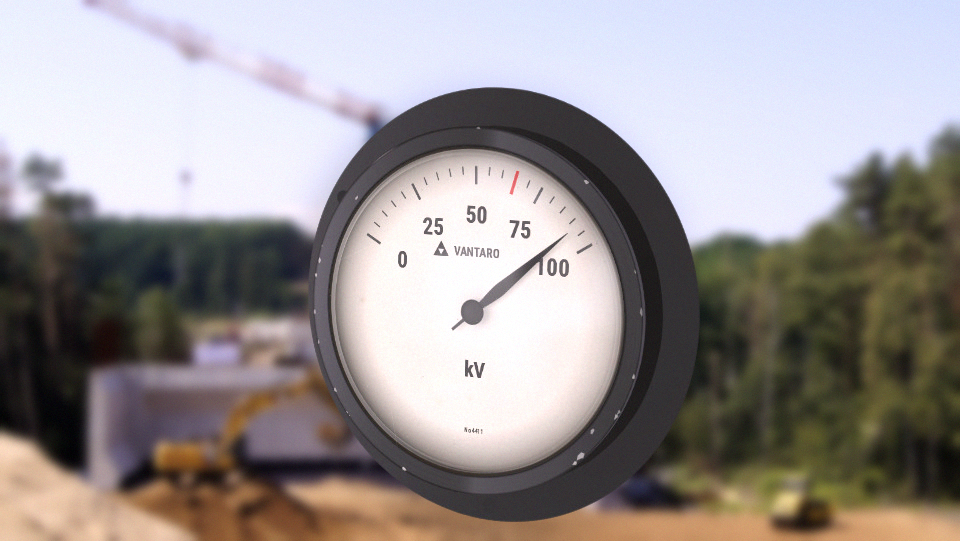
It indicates 92.5 kV
